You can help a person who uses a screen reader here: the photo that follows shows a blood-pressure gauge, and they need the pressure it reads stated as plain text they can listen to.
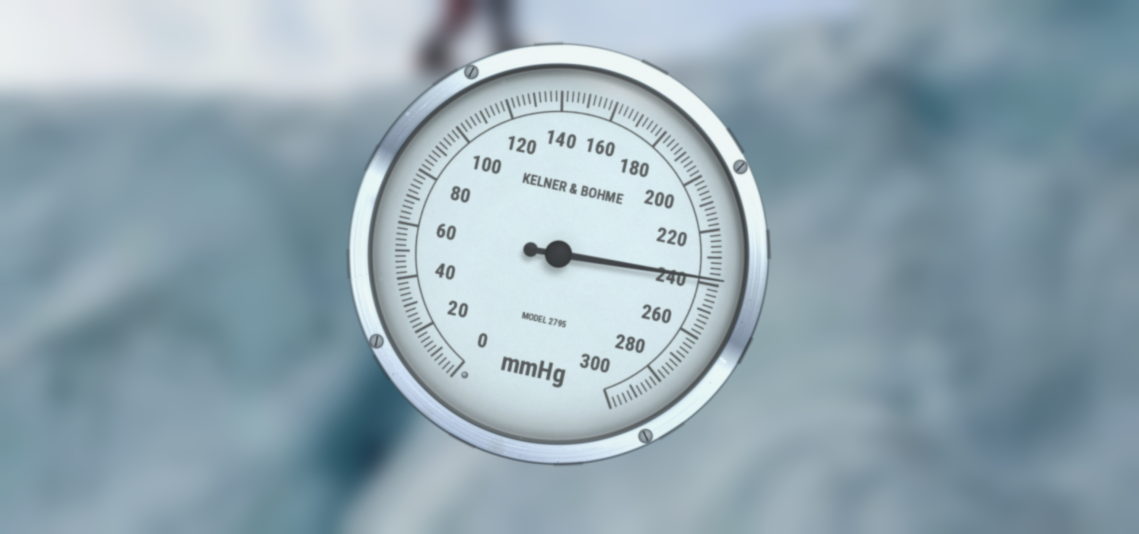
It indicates 238 mmHg
